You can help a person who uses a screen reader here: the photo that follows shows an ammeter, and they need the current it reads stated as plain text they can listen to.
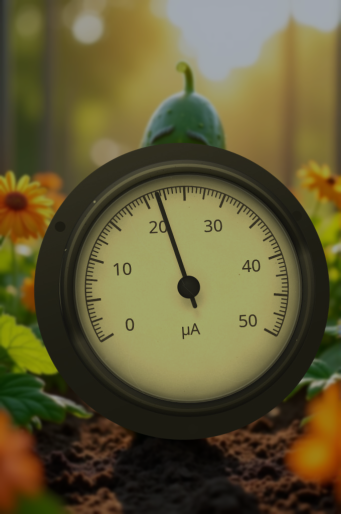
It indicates 21.5 µA
